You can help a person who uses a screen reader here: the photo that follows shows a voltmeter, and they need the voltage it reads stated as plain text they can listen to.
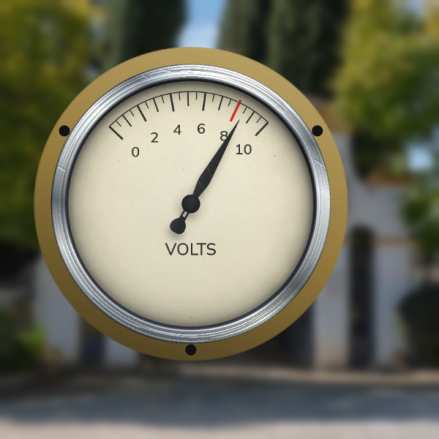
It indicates 8.5 V
